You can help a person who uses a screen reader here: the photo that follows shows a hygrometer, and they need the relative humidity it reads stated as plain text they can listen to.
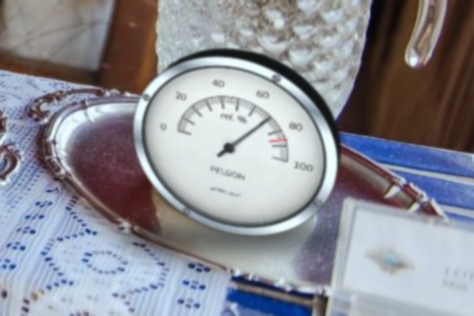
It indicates 70 %
